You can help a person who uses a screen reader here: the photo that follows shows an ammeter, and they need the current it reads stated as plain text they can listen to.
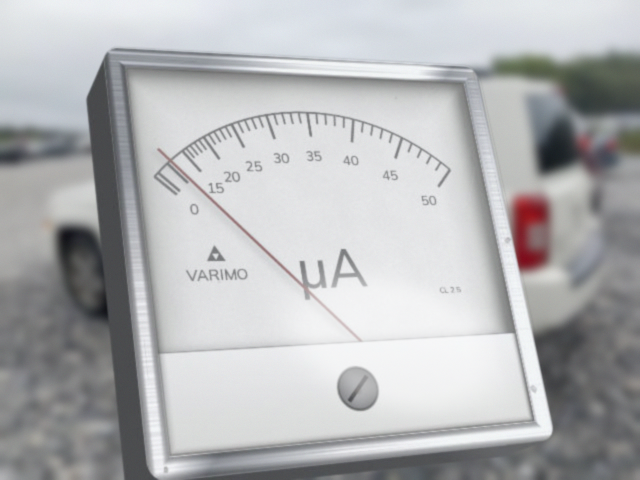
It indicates 10 µA
